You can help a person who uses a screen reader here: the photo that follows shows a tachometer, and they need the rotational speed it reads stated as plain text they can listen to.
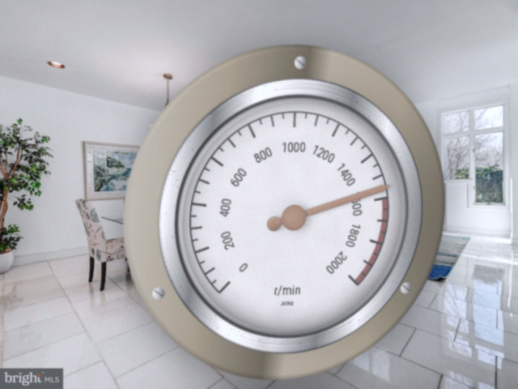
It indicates 1550 rpm
